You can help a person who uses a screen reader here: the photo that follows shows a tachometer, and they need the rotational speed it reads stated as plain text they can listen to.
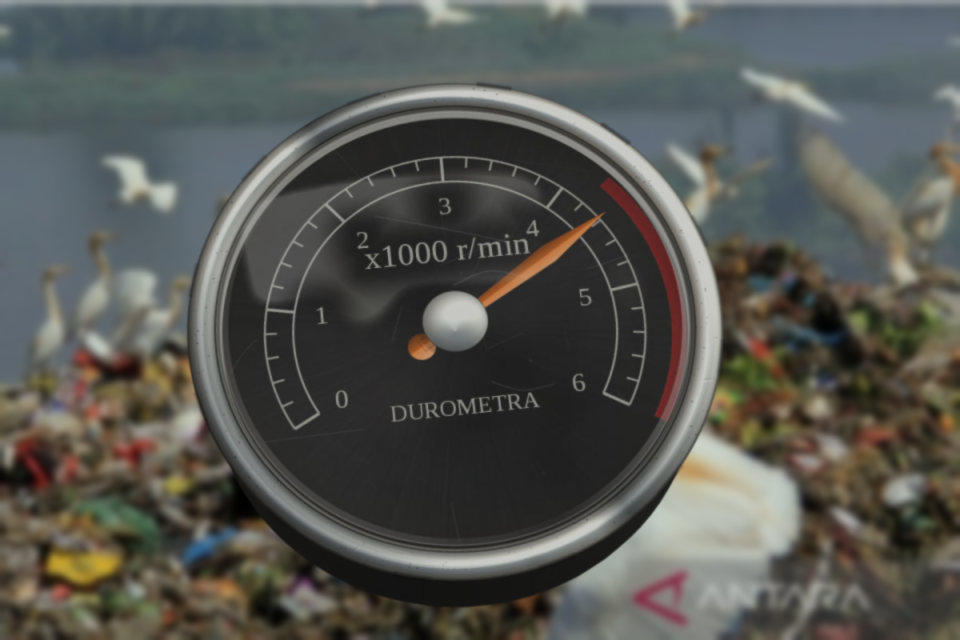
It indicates 4400 rpm
